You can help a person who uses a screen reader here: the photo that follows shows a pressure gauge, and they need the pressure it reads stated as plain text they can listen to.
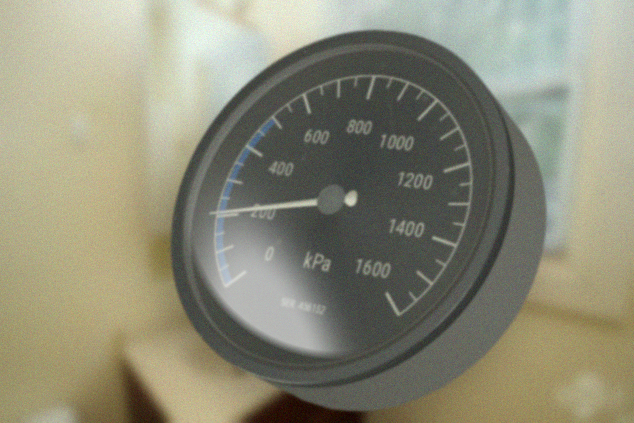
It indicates 200 kPa
